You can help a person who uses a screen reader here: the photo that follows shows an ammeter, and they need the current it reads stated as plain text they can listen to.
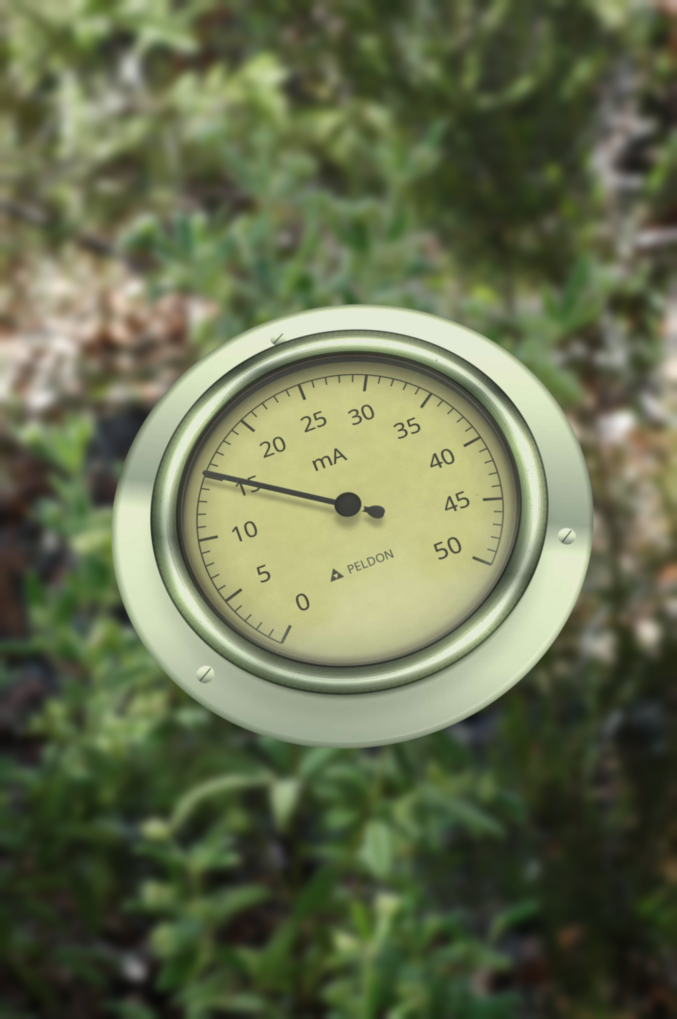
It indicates 15 mA
